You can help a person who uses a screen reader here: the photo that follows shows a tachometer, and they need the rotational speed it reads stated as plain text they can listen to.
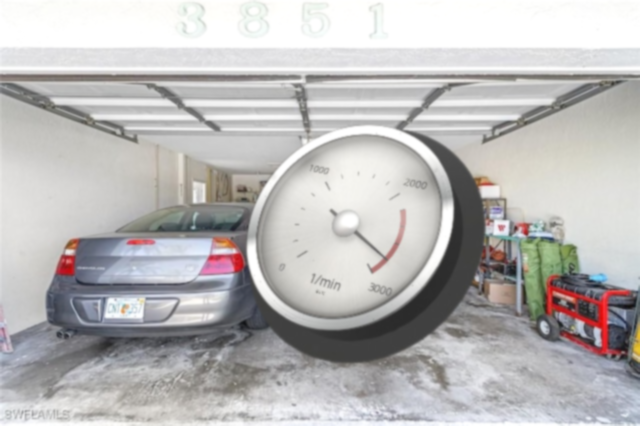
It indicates 2800 rpm
